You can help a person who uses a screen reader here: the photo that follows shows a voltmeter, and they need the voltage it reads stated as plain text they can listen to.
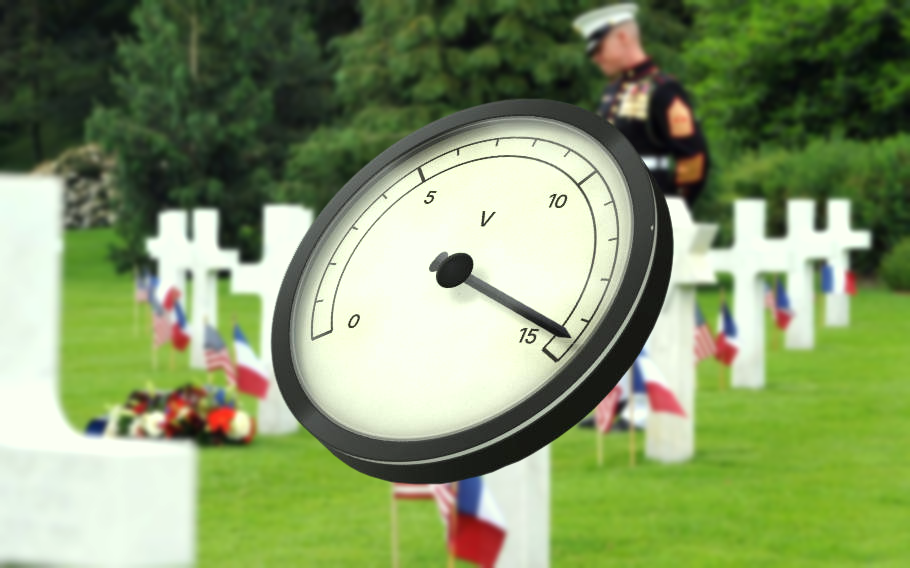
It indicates 14.5 V
